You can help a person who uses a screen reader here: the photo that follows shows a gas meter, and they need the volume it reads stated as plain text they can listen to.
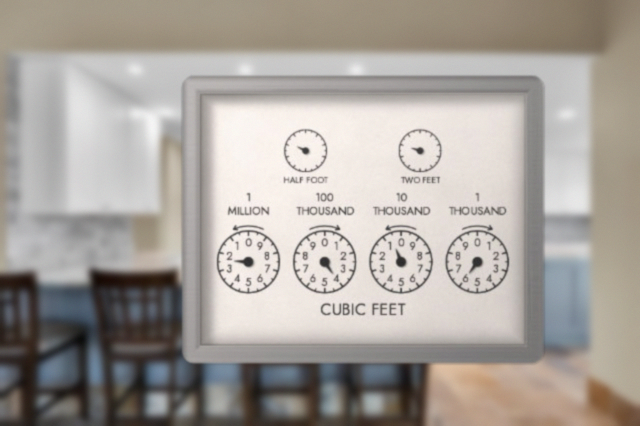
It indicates 240600 ft³
